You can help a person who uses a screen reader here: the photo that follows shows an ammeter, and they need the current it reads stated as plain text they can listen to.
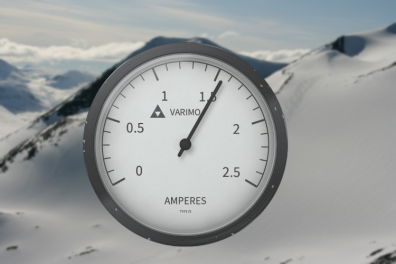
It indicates 1.55 A
